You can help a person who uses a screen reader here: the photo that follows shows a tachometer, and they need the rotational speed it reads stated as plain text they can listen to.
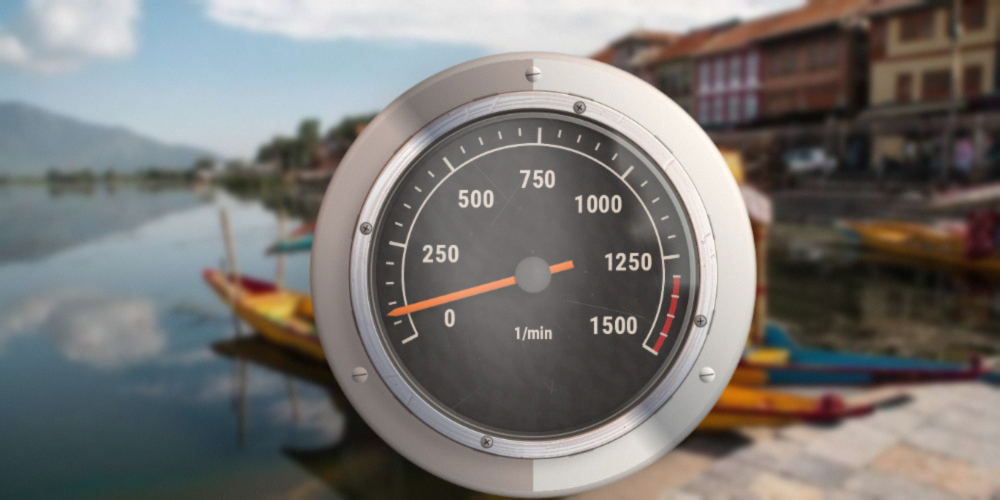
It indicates 75 rpm
